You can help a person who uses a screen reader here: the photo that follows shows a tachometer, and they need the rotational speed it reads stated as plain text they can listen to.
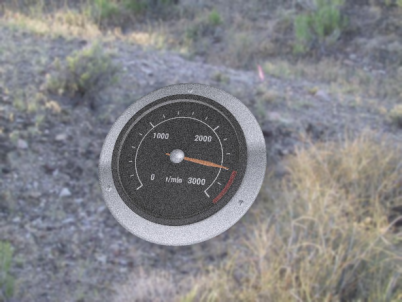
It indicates 2600 rpm
